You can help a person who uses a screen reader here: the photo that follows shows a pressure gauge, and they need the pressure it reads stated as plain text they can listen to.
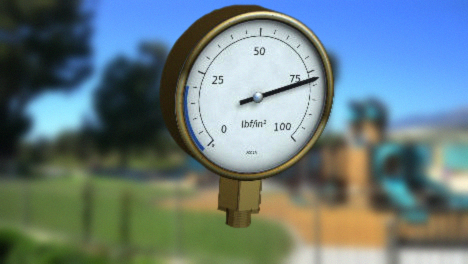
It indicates 77.5 psi
